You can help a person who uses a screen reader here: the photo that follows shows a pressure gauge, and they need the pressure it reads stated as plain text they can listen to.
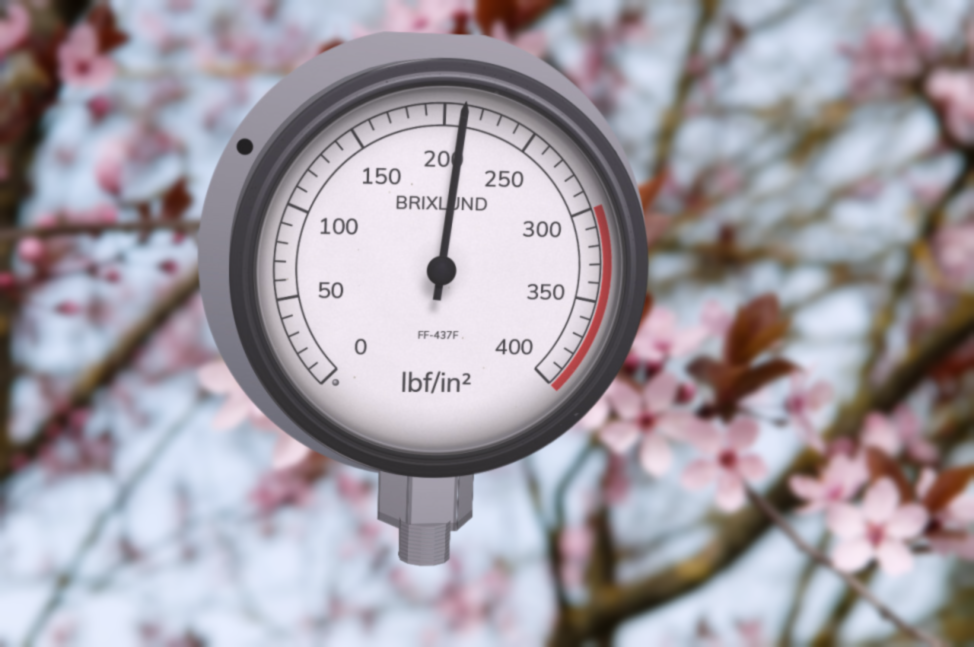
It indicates 210 psi
